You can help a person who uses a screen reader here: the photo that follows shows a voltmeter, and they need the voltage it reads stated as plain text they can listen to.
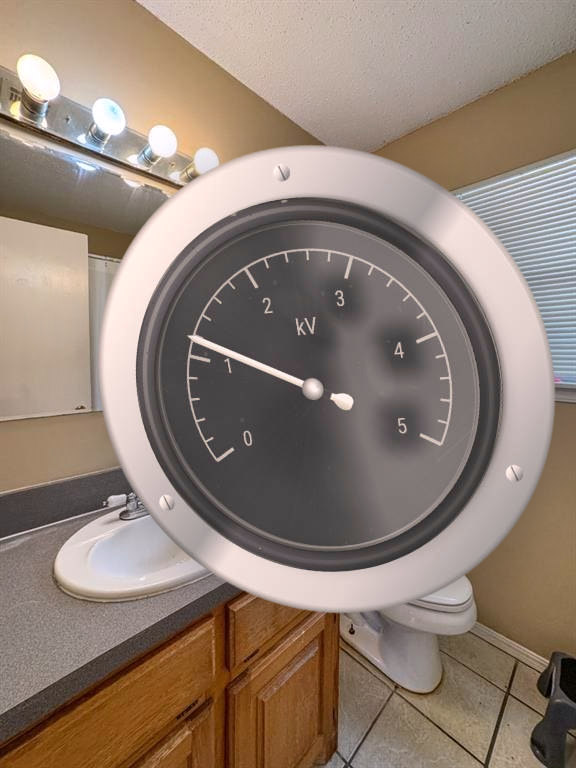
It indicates 1.2 kV
